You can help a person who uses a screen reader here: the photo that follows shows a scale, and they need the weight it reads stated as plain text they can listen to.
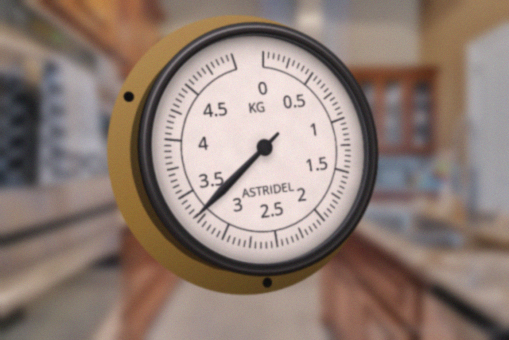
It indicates 3.3 kg
